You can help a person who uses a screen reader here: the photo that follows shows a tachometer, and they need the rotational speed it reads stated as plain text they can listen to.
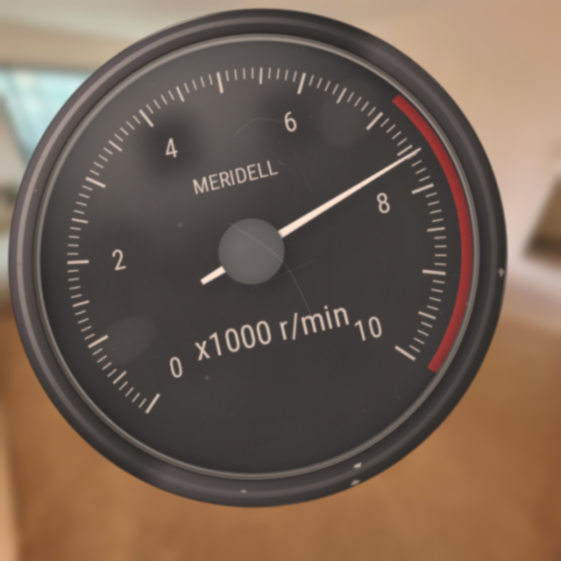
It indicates 7600 rpm
